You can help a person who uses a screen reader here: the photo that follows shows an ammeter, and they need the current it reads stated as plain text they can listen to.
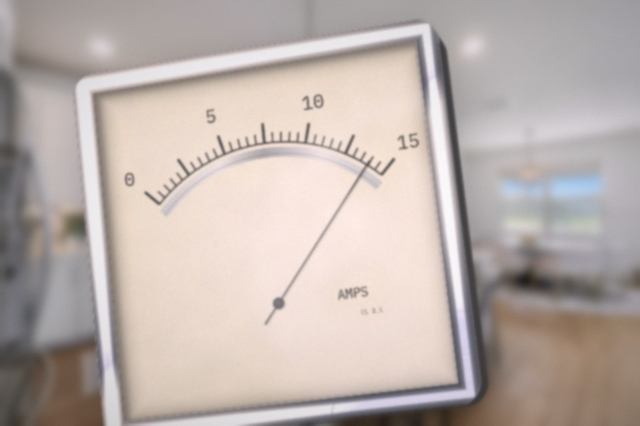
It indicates 14 A
